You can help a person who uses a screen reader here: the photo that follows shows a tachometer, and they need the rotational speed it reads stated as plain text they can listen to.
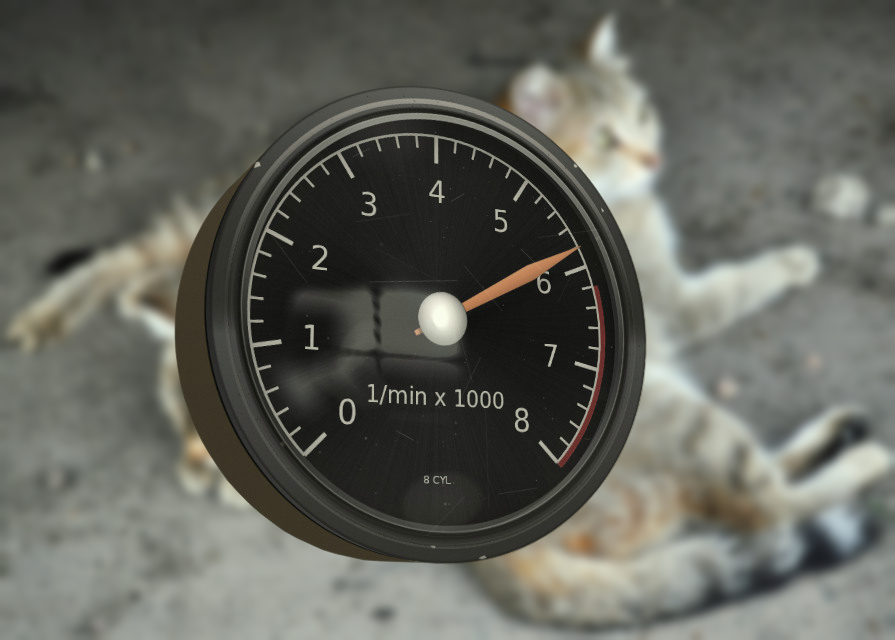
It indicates 5800 rpm
